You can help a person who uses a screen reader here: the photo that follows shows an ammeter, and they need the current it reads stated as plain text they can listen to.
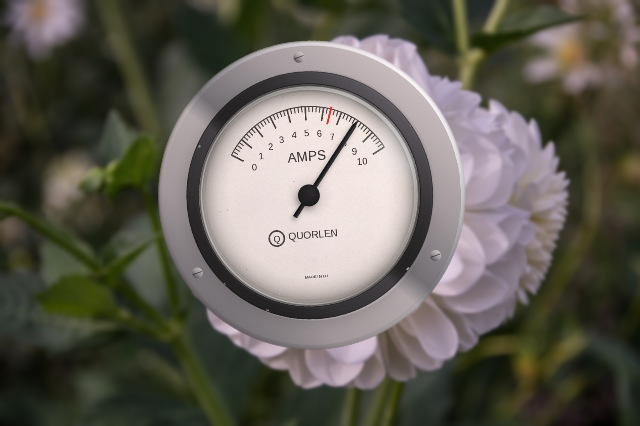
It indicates 8 A
